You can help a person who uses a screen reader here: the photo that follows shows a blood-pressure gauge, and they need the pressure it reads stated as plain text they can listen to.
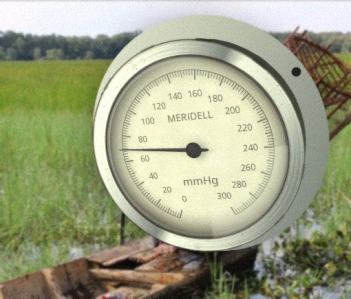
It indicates 70 mmHg
